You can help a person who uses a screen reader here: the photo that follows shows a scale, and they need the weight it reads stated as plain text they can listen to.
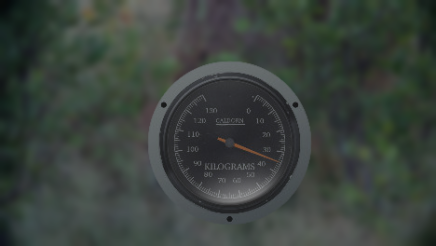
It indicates 35 kg
